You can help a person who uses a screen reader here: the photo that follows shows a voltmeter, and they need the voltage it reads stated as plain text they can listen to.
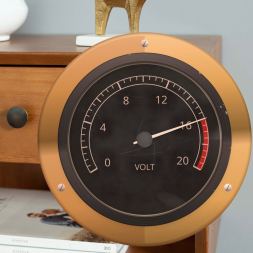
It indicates 16 V
